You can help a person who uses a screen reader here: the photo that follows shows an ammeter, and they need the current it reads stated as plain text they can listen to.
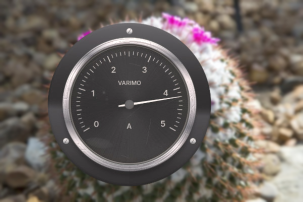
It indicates 4.2 A
